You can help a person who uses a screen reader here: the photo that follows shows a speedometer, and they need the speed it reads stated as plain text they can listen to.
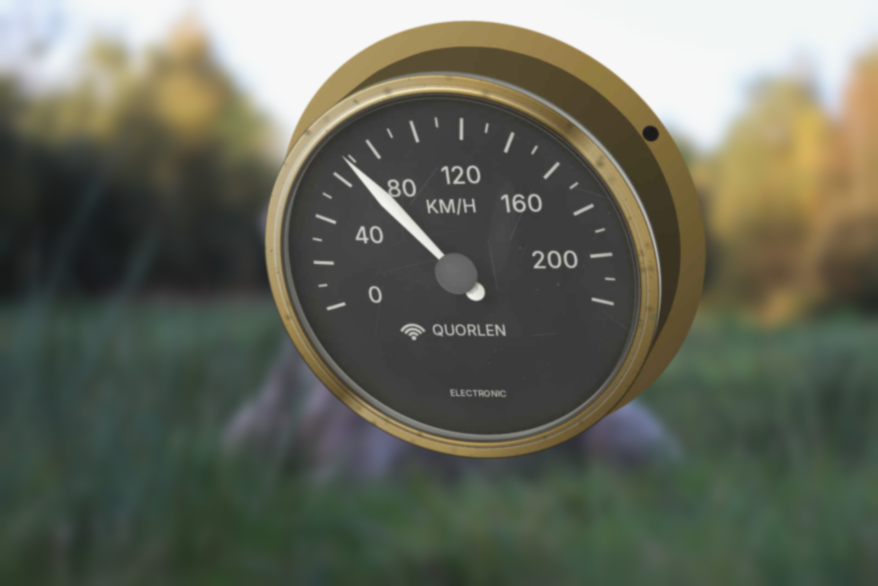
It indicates 70 km/h
